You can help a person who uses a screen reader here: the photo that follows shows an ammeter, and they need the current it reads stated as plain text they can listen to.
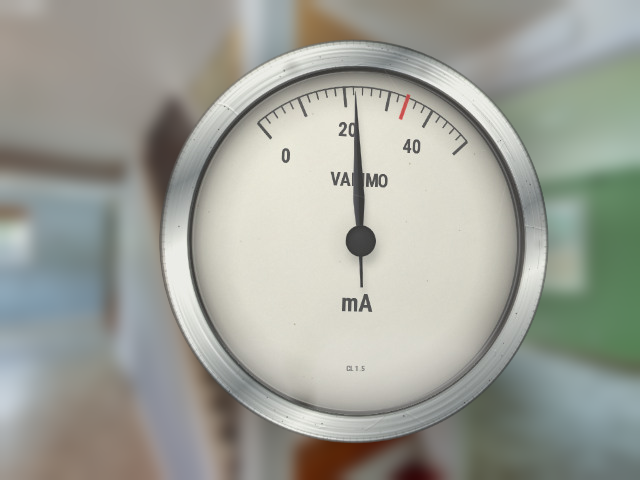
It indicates 22 mA
